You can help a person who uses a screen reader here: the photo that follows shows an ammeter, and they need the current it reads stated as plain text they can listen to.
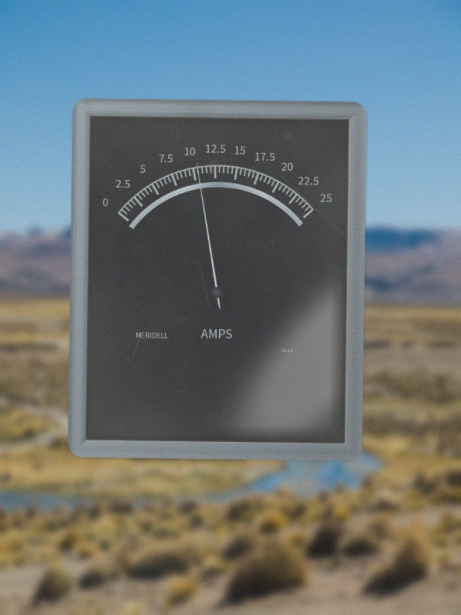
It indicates 10.5 A
